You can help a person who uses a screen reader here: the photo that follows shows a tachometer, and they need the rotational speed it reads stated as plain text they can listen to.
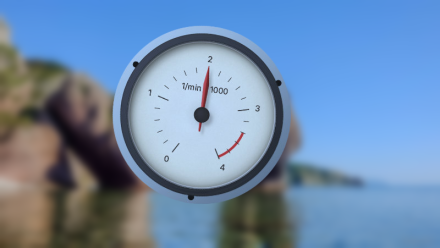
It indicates 2000 rpm
